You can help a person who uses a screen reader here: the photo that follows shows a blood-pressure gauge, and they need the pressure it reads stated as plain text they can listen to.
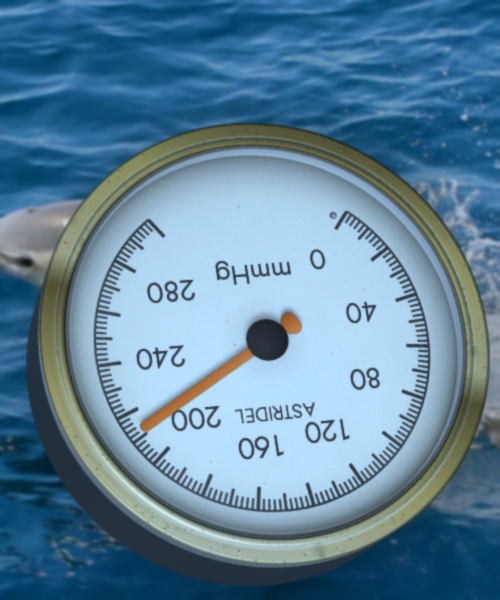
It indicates 212 mmHg
